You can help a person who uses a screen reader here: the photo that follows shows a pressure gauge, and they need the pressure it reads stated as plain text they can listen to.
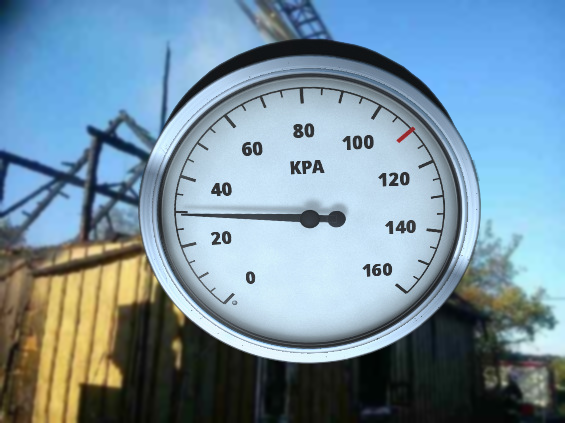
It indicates 30 kPa
